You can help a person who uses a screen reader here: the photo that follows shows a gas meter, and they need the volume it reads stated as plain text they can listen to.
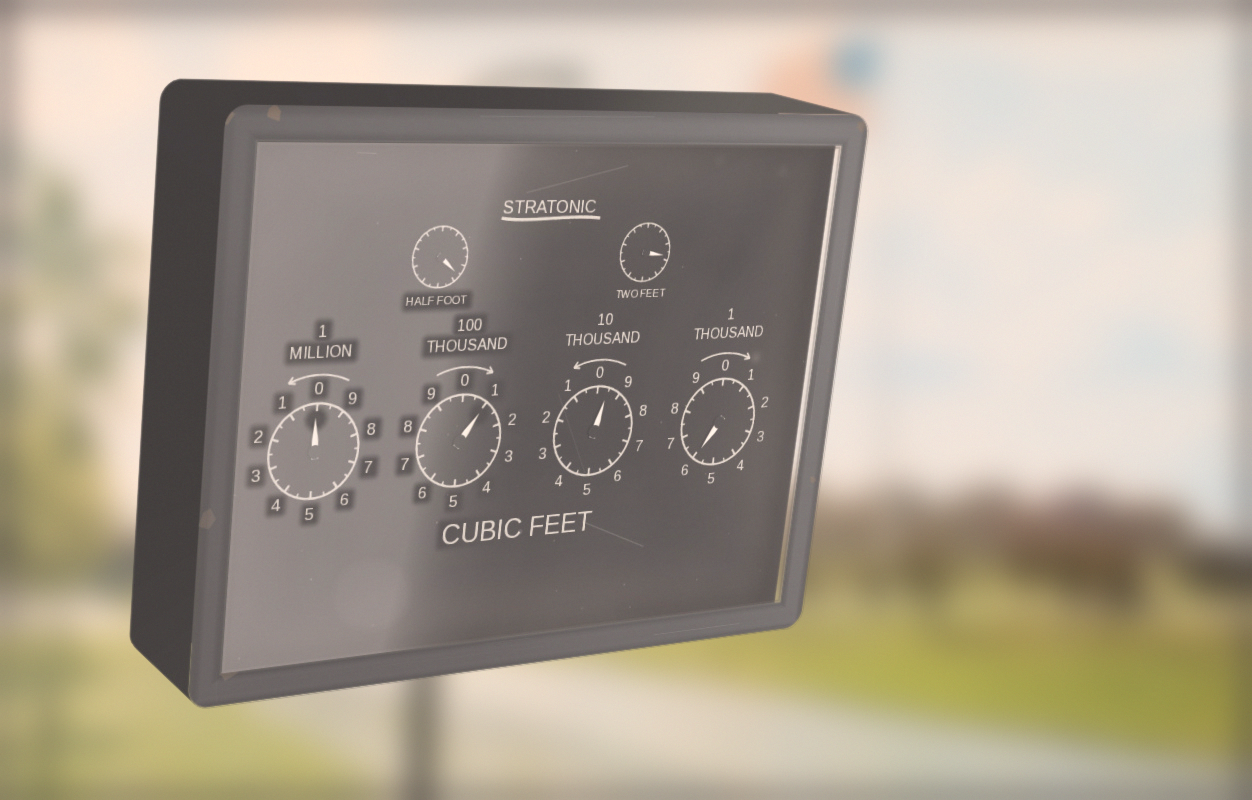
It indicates 9600 ft³
